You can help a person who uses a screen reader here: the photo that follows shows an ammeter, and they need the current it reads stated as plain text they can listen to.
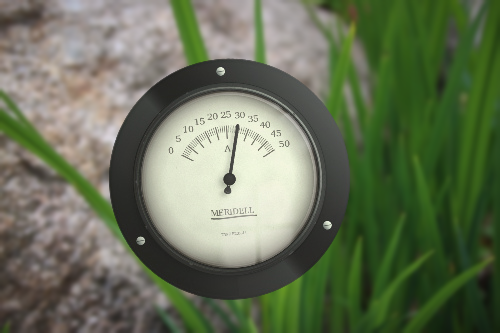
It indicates 30 A
